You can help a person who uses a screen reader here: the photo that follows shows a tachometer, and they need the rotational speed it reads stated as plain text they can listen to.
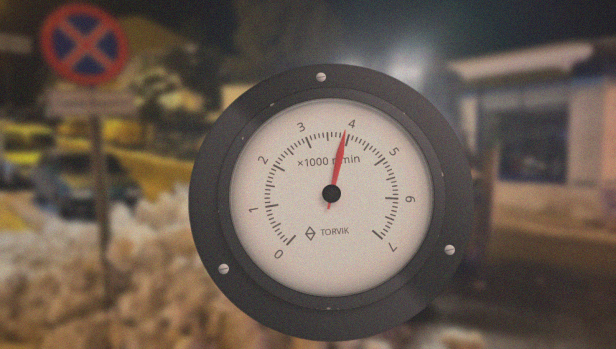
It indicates 3900 rpm
